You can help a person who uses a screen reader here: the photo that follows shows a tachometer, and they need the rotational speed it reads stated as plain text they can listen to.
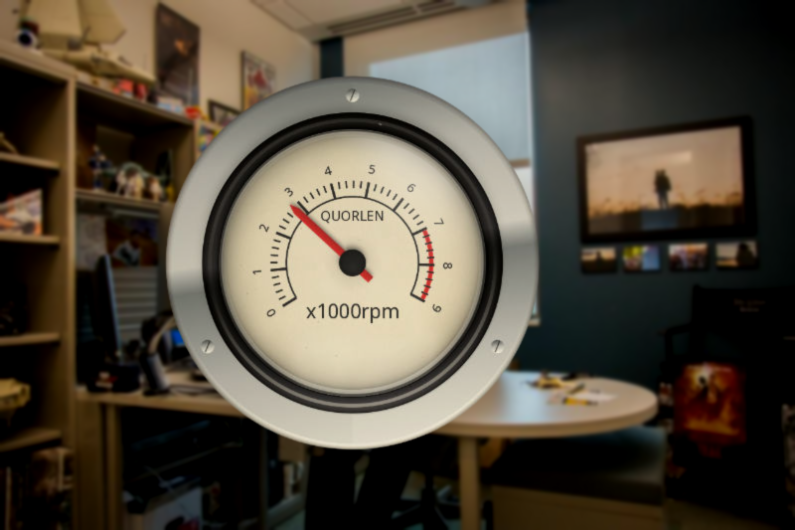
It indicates 2800 rpm
